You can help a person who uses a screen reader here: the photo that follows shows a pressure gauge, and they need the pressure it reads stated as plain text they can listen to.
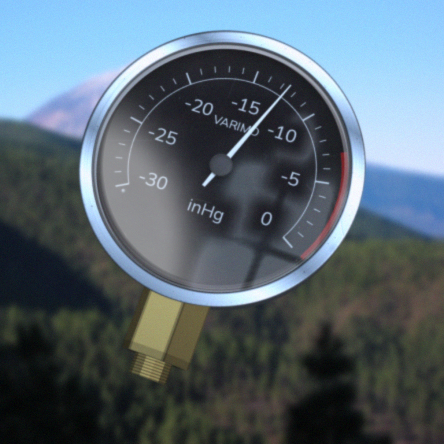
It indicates -12.5 inHg
